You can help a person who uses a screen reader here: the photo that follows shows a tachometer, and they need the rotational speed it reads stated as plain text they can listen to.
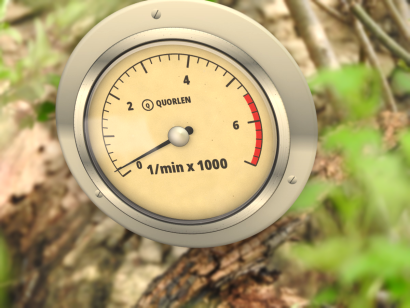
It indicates 200 rpm
